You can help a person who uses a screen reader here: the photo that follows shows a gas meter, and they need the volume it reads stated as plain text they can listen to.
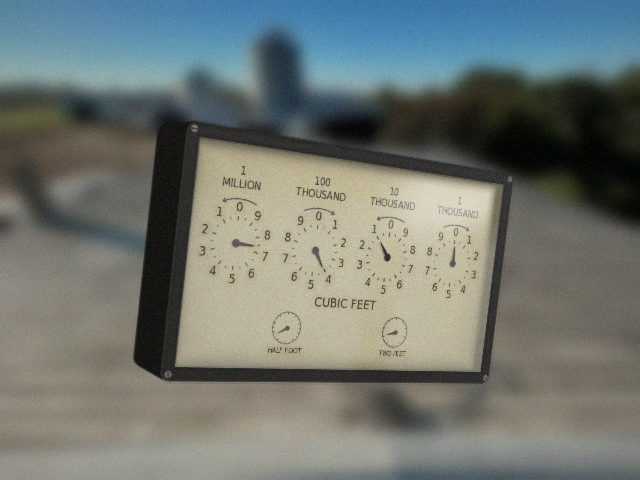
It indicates 741000 ft³
